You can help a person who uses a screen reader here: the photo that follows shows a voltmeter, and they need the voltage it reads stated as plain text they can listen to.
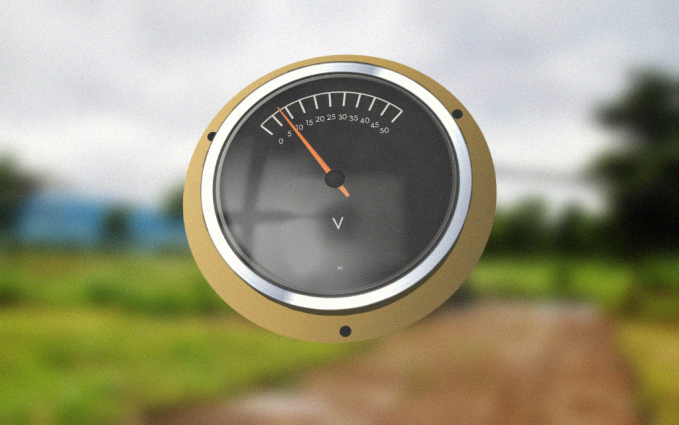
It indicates 7.5 V
